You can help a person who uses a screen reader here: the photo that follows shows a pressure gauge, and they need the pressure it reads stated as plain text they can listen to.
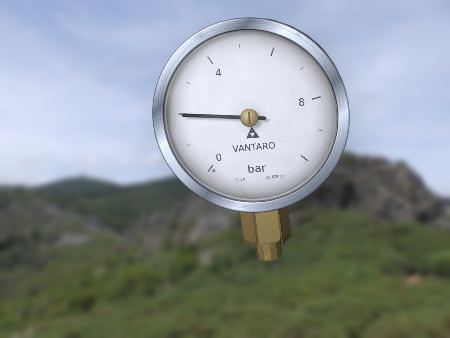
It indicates 2 bar
